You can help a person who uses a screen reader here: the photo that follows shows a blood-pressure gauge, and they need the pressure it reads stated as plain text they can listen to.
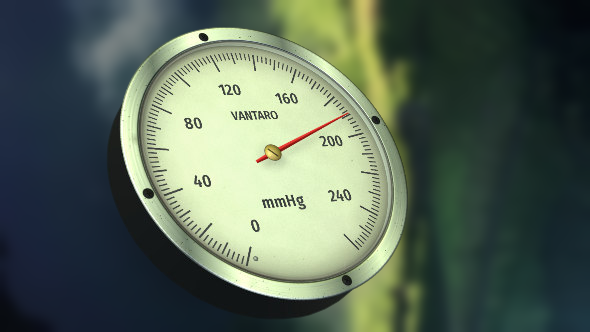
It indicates 190 mmHg
